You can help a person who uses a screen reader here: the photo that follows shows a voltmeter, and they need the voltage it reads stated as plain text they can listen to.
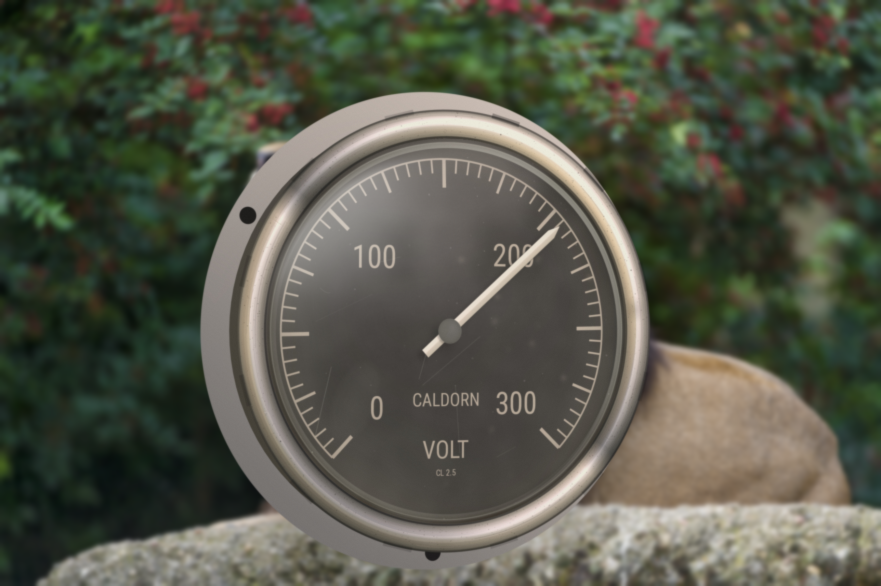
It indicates 205 V
